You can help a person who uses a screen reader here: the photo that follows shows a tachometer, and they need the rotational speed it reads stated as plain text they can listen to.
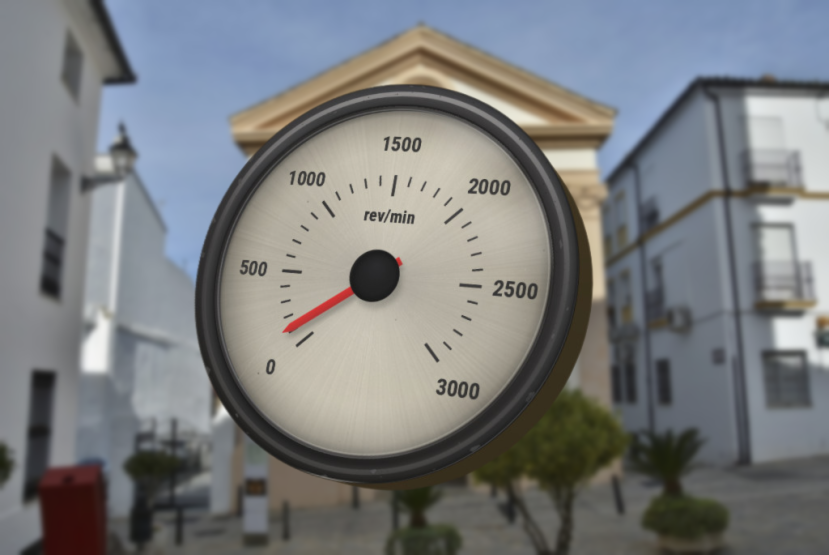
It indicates 100 rpm
